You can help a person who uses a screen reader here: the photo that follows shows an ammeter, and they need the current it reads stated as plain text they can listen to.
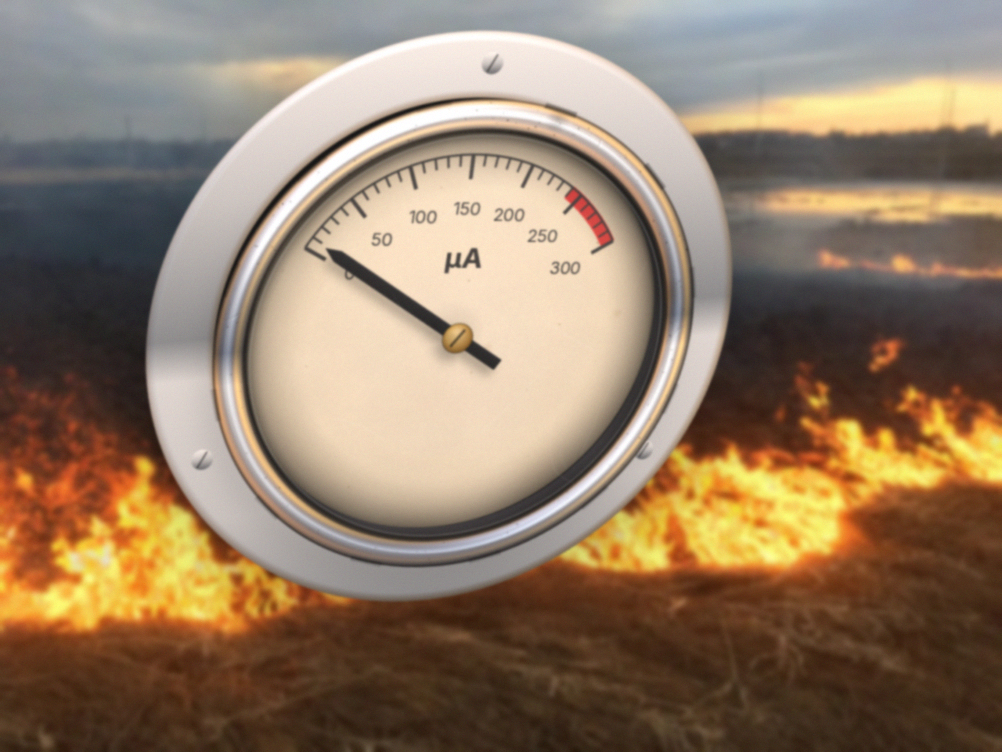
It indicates 10 µA
